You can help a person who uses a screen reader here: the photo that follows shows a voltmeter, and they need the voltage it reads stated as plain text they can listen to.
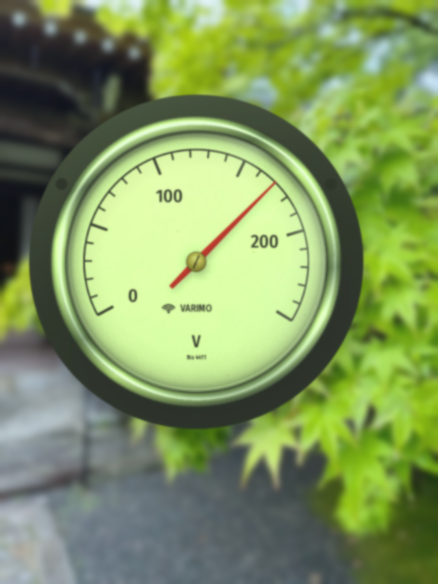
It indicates 170 V
